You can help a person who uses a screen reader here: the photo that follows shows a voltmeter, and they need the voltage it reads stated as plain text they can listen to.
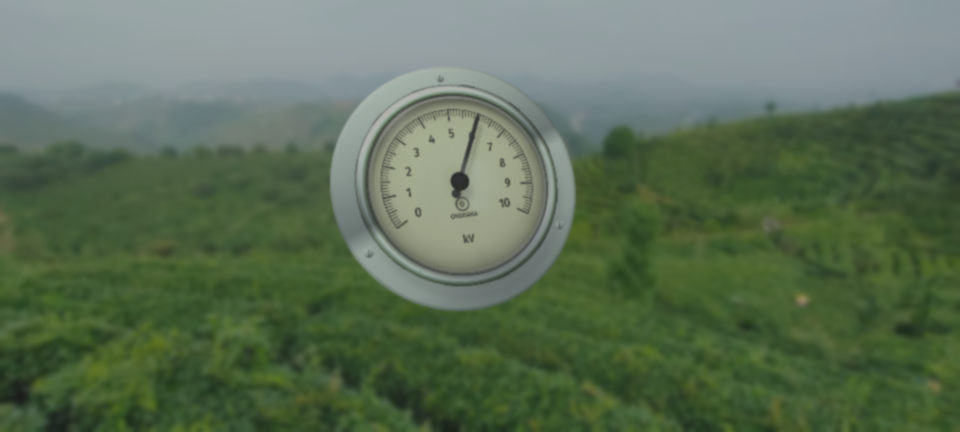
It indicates 6 kV
